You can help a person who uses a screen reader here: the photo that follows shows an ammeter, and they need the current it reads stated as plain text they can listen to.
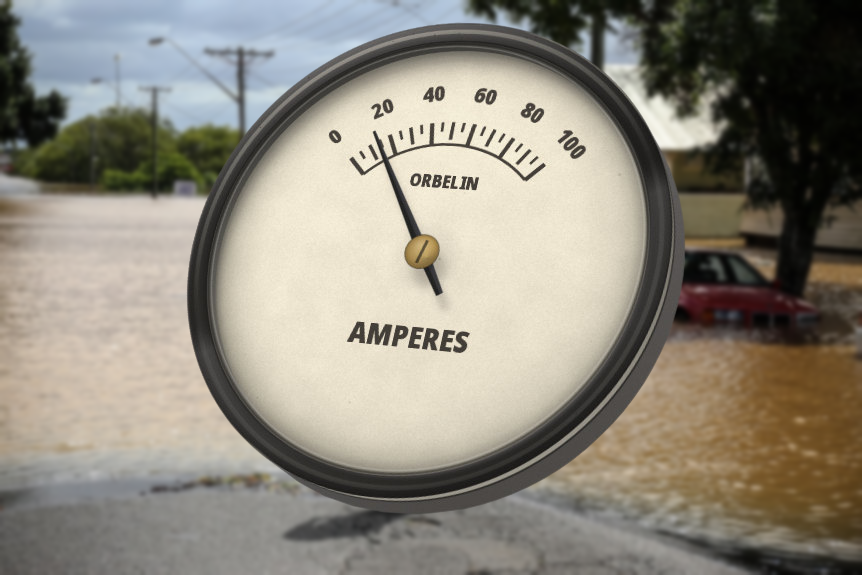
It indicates 15 A
